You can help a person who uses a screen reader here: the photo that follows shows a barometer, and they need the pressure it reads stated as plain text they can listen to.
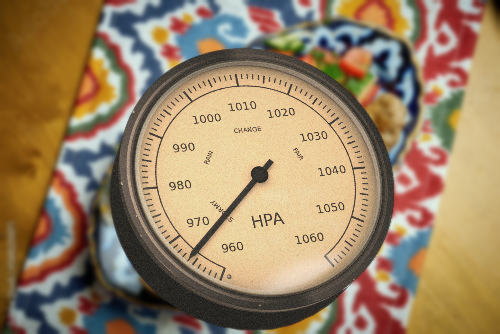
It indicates 966 hPa
